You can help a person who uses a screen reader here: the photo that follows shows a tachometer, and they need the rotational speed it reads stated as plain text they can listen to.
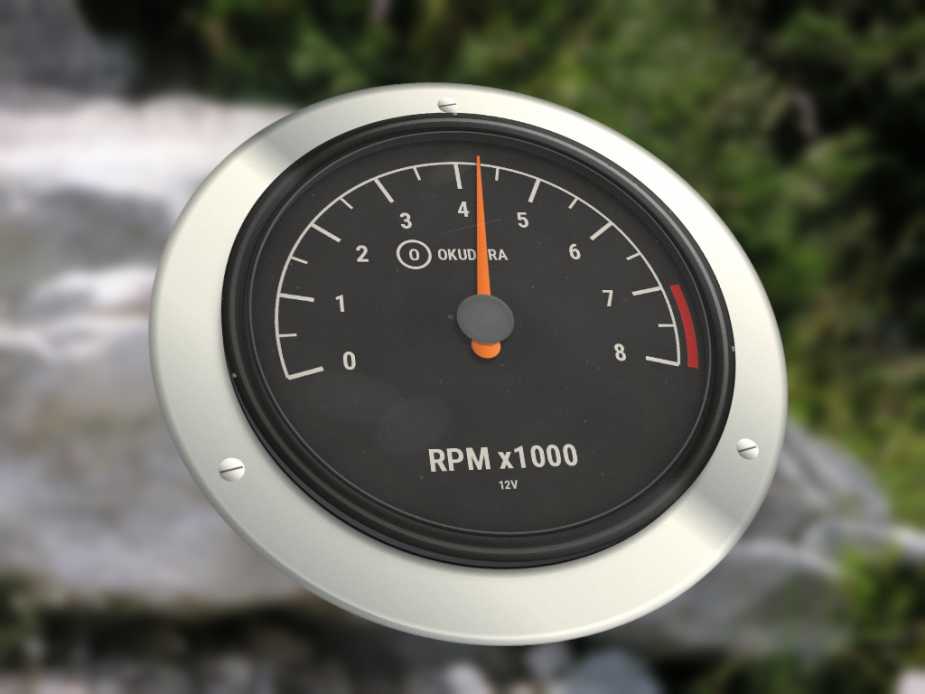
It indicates 4250 rpm
